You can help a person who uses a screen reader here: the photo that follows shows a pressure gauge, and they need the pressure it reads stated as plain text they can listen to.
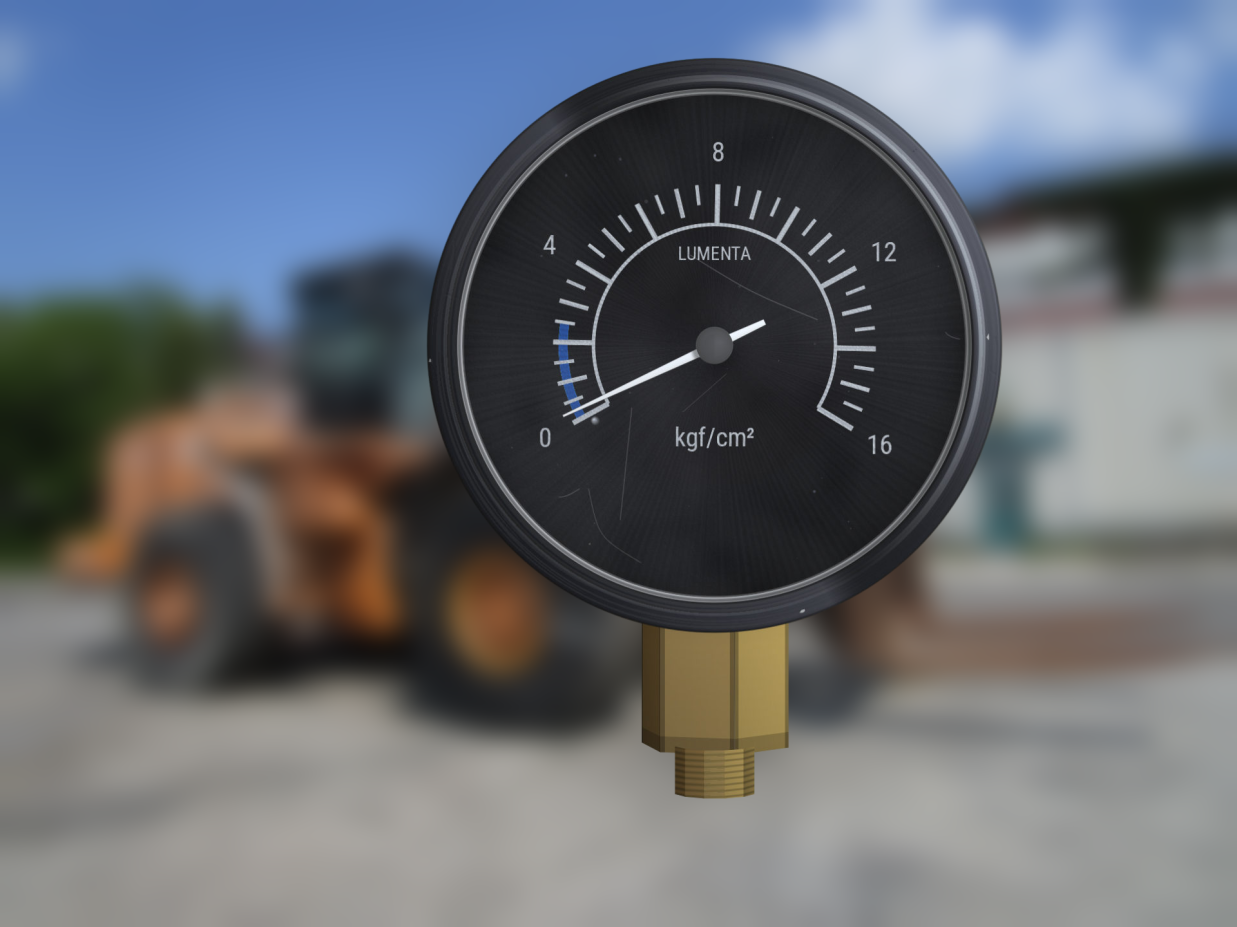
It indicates 0.25 kg/cm²
